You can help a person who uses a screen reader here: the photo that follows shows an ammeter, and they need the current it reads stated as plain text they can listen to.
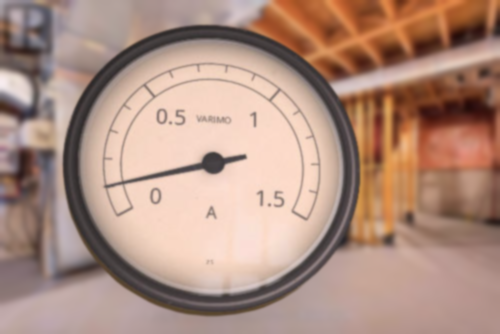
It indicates 0.1 A
